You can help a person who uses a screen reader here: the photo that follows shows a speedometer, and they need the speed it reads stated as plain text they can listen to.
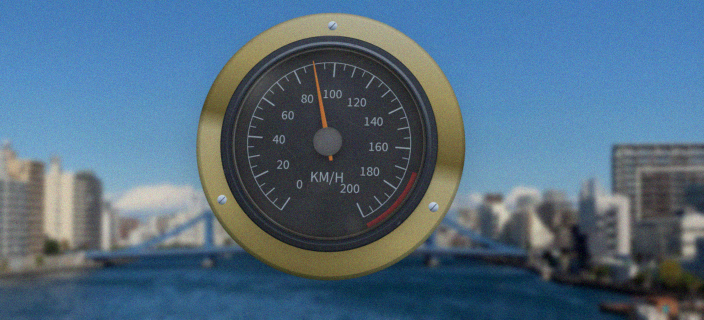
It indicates 90 km/h
